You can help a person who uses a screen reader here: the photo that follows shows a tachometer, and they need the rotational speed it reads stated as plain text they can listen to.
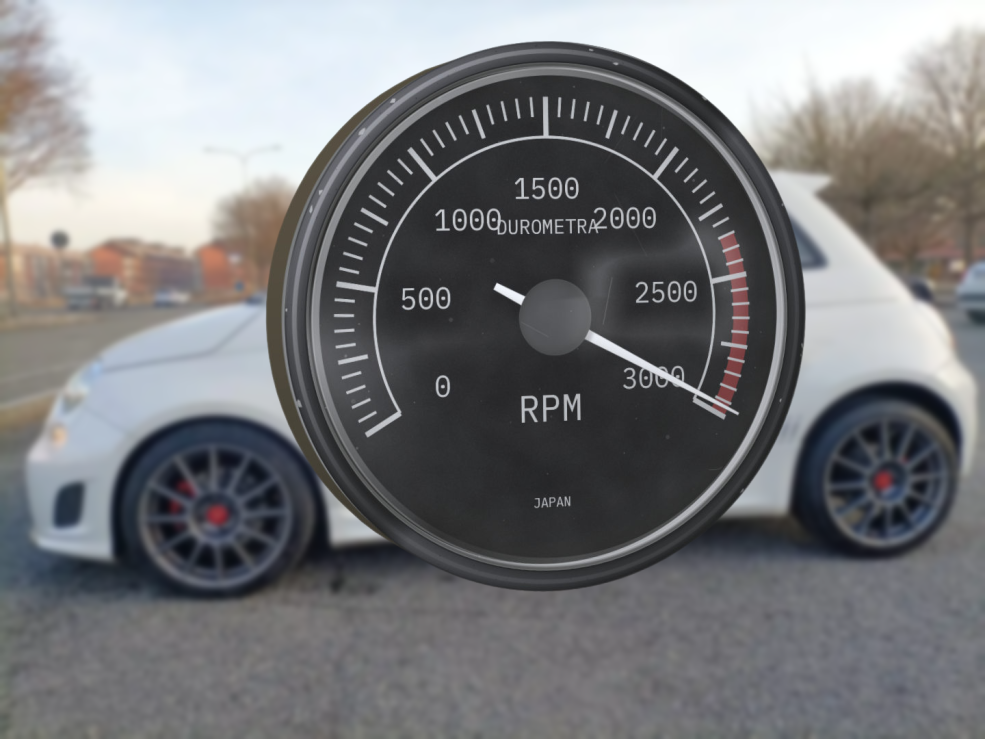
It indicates 2975 rpm
